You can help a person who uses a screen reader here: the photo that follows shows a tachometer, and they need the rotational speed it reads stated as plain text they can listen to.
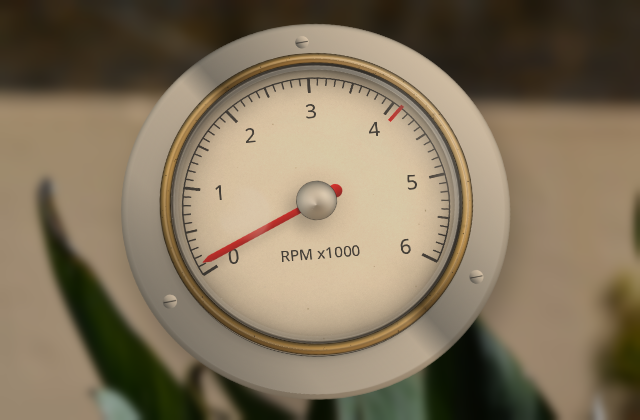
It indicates 100 rpm
